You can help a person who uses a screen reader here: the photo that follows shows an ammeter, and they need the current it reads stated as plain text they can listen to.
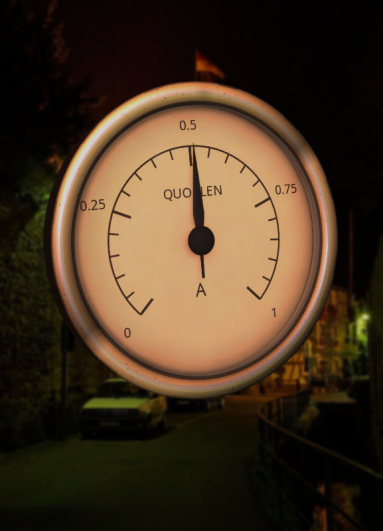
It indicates 0.5 A
